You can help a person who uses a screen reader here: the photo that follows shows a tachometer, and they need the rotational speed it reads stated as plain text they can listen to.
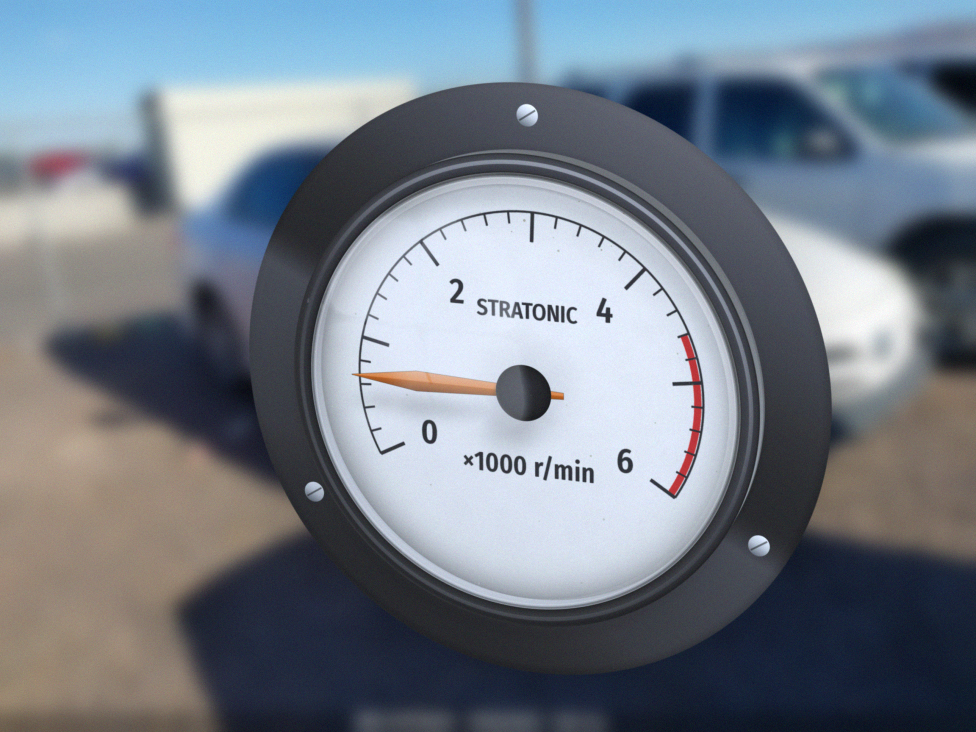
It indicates 700 rpm
